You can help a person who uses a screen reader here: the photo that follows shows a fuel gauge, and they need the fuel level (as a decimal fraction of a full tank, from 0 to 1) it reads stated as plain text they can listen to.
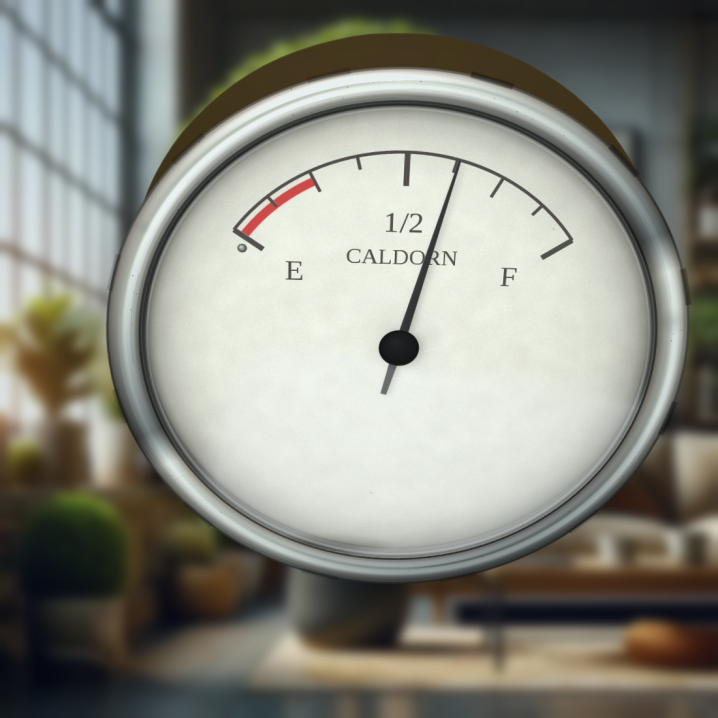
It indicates 0.625
